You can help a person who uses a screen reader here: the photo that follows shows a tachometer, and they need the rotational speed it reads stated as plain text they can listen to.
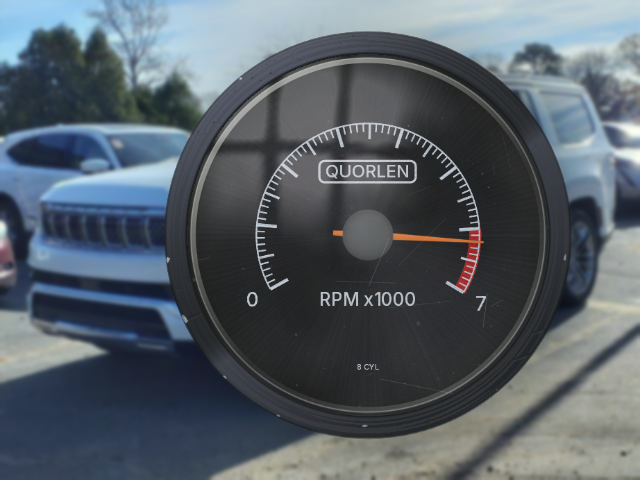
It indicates 6200 rpm
